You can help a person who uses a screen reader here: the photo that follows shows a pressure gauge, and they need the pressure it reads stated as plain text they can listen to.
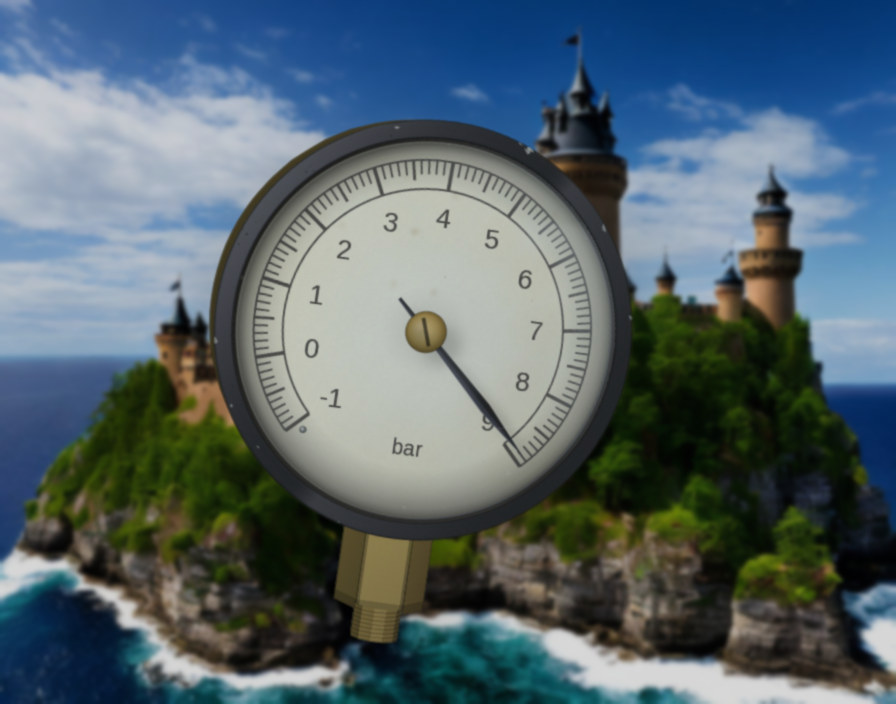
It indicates 8.9 bar
